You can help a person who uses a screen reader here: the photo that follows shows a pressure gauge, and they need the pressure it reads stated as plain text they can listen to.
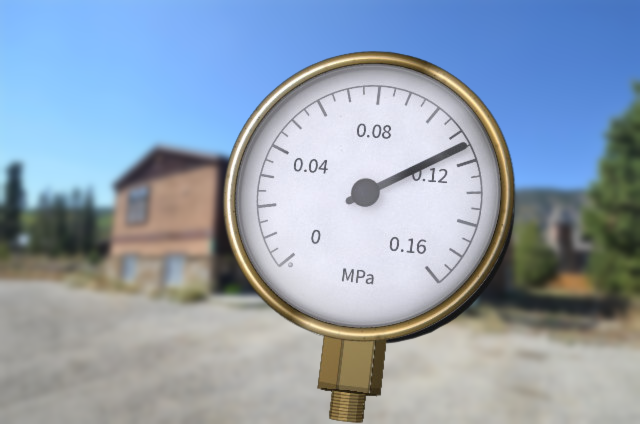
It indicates 0.115 MPa
